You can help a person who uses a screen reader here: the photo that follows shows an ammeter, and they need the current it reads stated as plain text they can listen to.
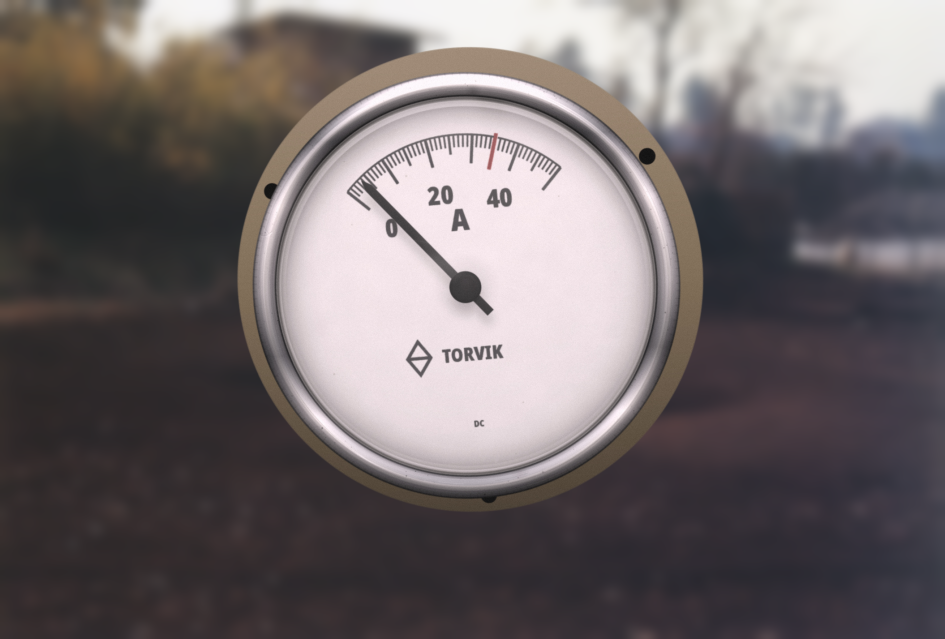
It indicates 4 A
